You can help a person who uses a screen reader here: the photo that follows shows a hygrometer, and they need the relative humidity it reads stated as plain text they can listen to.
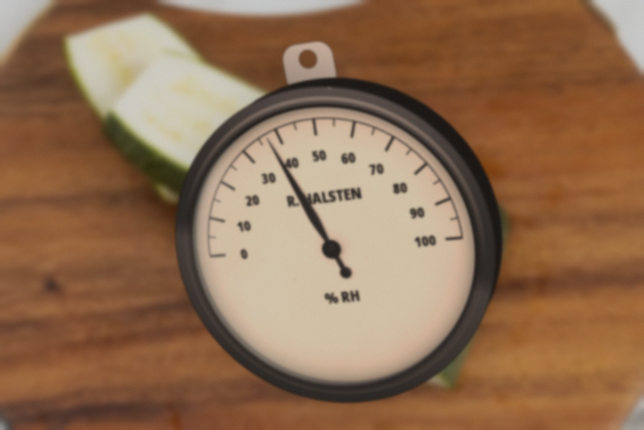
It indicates 37.5 %
